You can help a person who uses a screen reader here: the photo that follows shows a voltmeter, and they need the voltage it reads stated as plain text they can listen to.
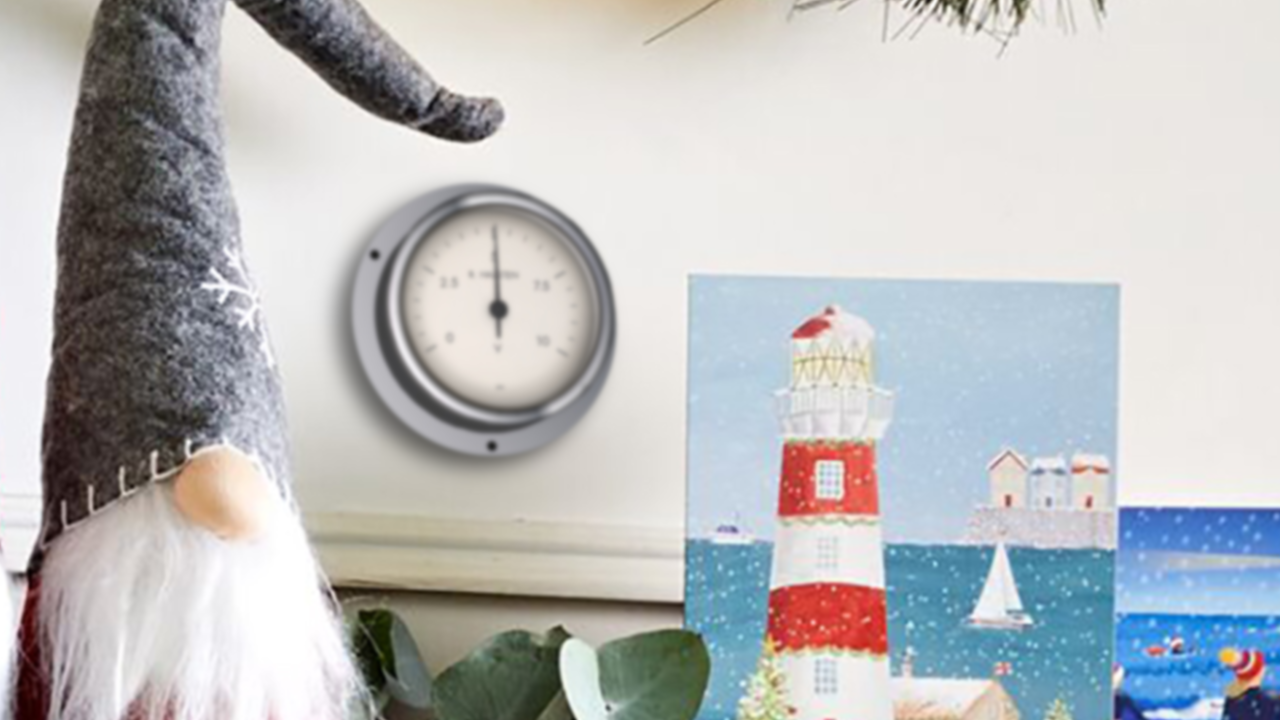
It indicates 5 V
